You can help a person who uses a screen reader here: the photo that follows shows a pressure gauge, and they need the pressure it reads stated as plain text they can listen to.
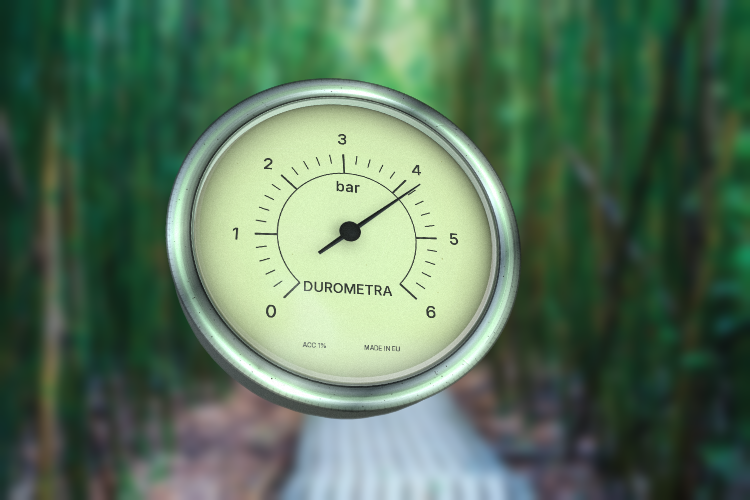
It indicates 4.2 bar
